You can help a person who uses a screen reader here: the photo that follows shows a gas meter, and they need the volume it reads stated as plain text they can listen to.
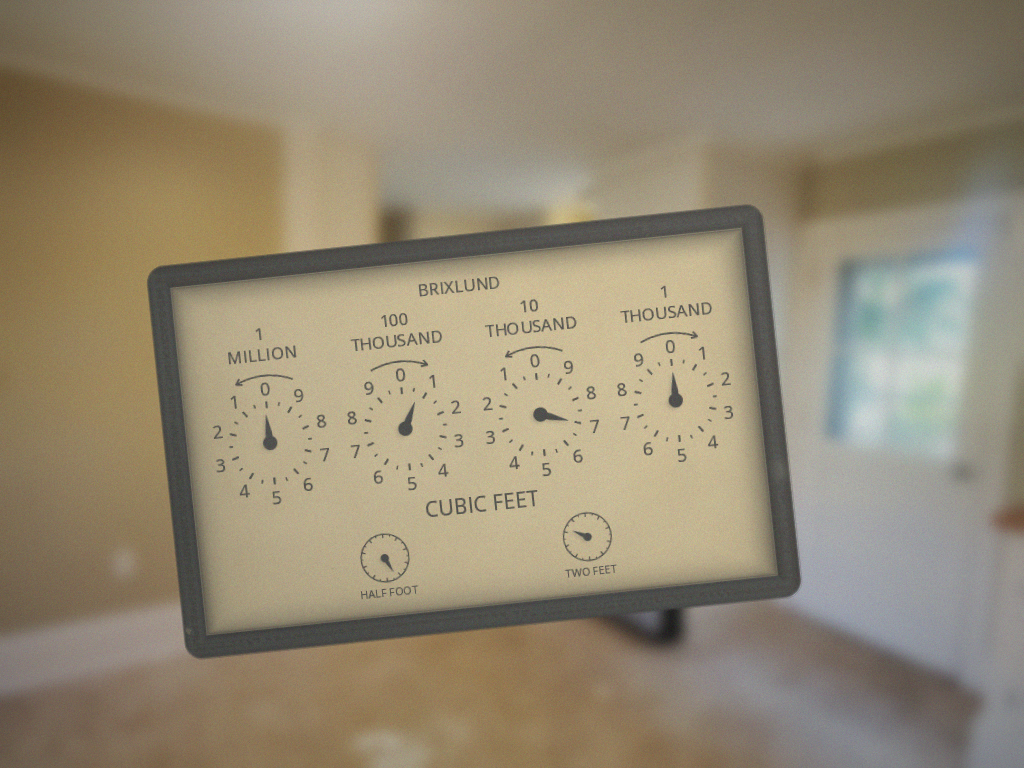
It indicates 7000 ft³
